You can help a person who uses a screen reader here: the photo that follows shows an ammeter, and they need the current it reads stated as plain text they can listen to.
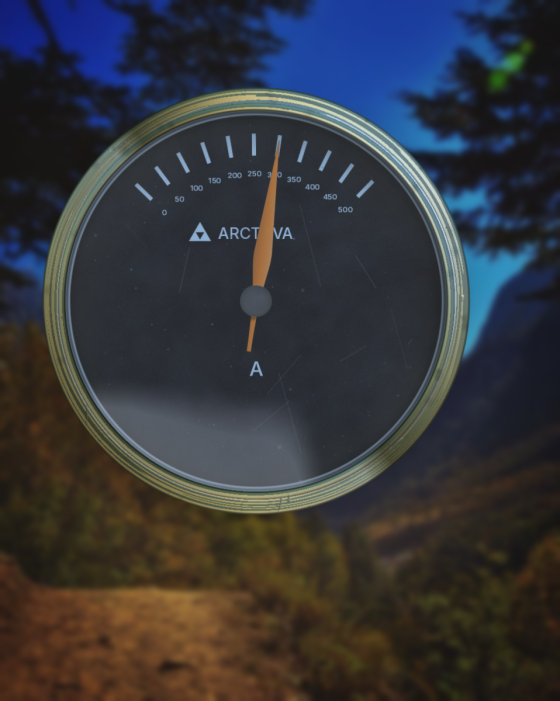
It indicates 300 A
